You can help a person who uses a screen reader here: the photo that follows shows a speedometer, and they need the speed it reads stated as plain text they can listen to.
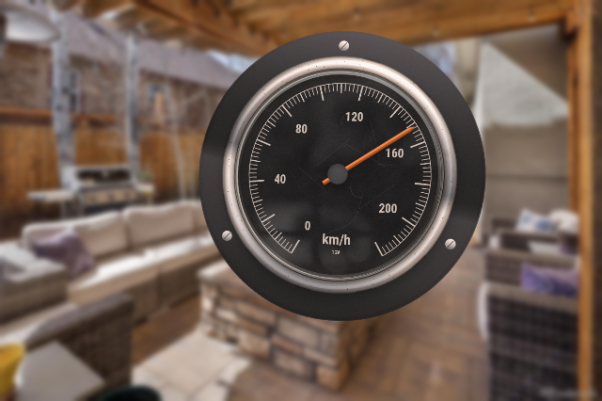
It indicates 152 km/h
